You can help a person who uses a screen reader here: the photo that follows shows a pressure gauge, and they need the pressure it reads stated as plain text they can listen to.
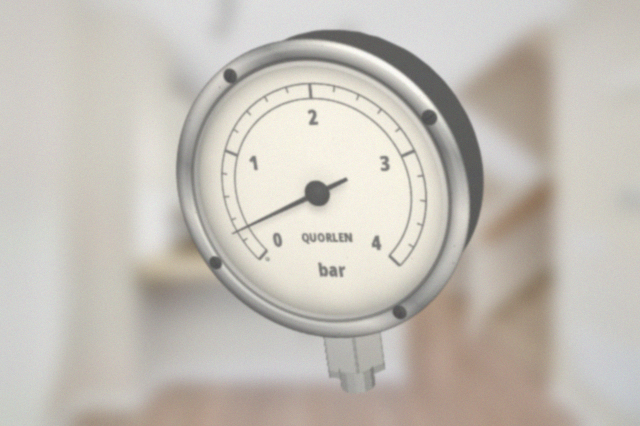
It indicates 0.3 bar
